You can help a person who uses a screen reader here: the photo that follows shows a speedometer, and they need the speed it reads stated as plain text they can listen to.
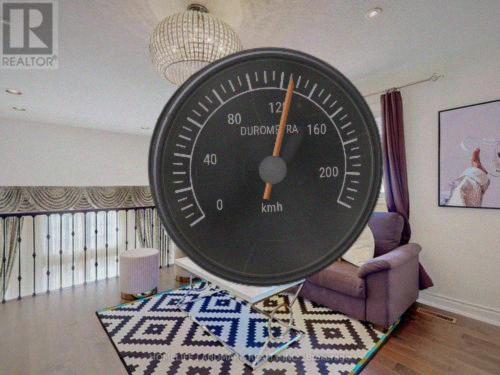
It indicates 125 km/h
